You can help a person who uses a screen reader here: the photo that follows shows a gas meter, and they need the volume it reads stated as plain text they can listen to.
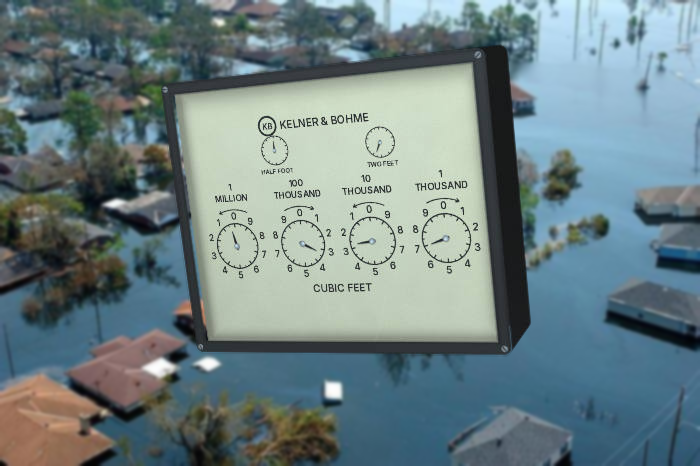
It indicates 32700 ft³
